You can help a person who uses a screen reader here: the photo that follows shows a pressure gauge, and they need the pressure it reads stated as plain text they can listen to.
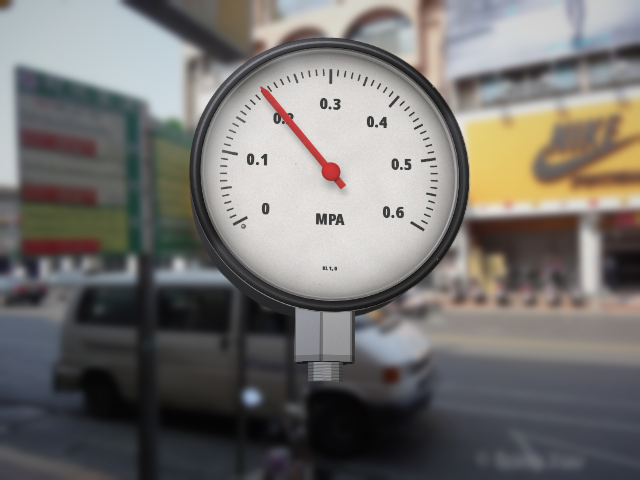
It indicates 0.2 MPa
